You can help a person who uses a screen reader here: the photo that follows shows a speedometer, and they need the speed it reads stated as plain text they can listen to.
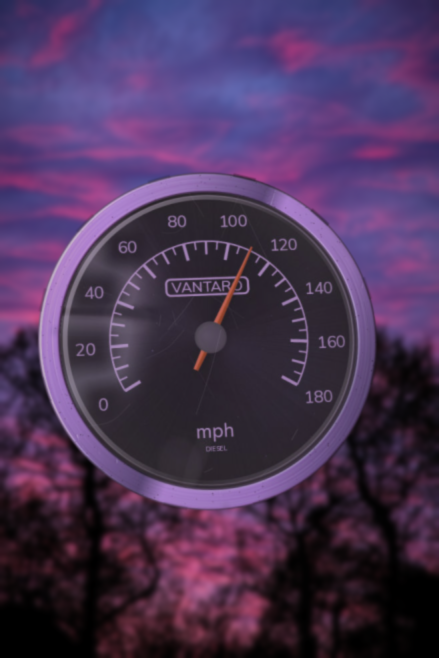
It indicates 110 mph
